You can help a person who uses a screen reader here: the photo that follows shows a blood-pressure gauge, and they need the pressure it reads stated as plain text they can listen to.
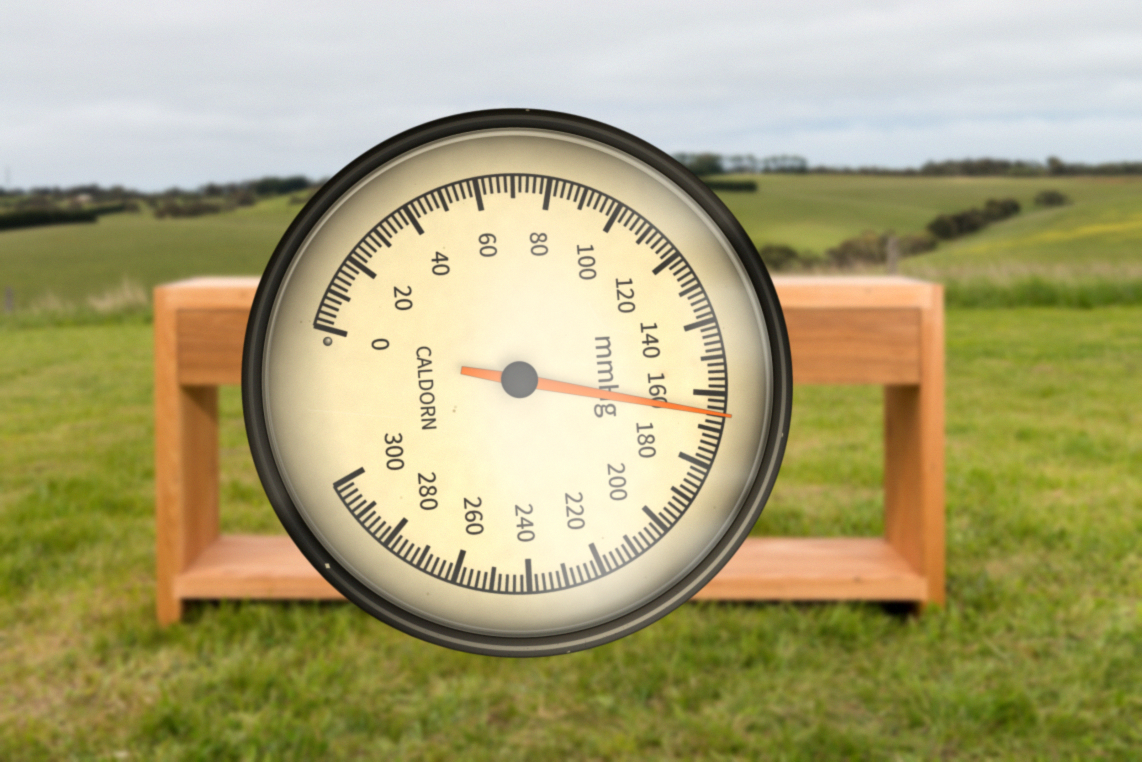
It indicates 166 mmHg
